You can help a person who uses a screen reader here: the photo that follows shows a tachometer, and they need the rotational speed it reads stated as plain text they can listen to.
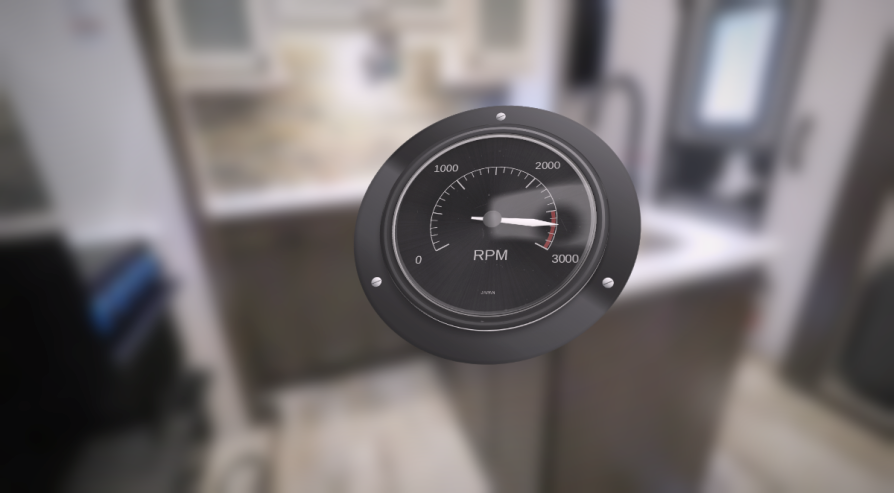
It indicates 2700 rpm
